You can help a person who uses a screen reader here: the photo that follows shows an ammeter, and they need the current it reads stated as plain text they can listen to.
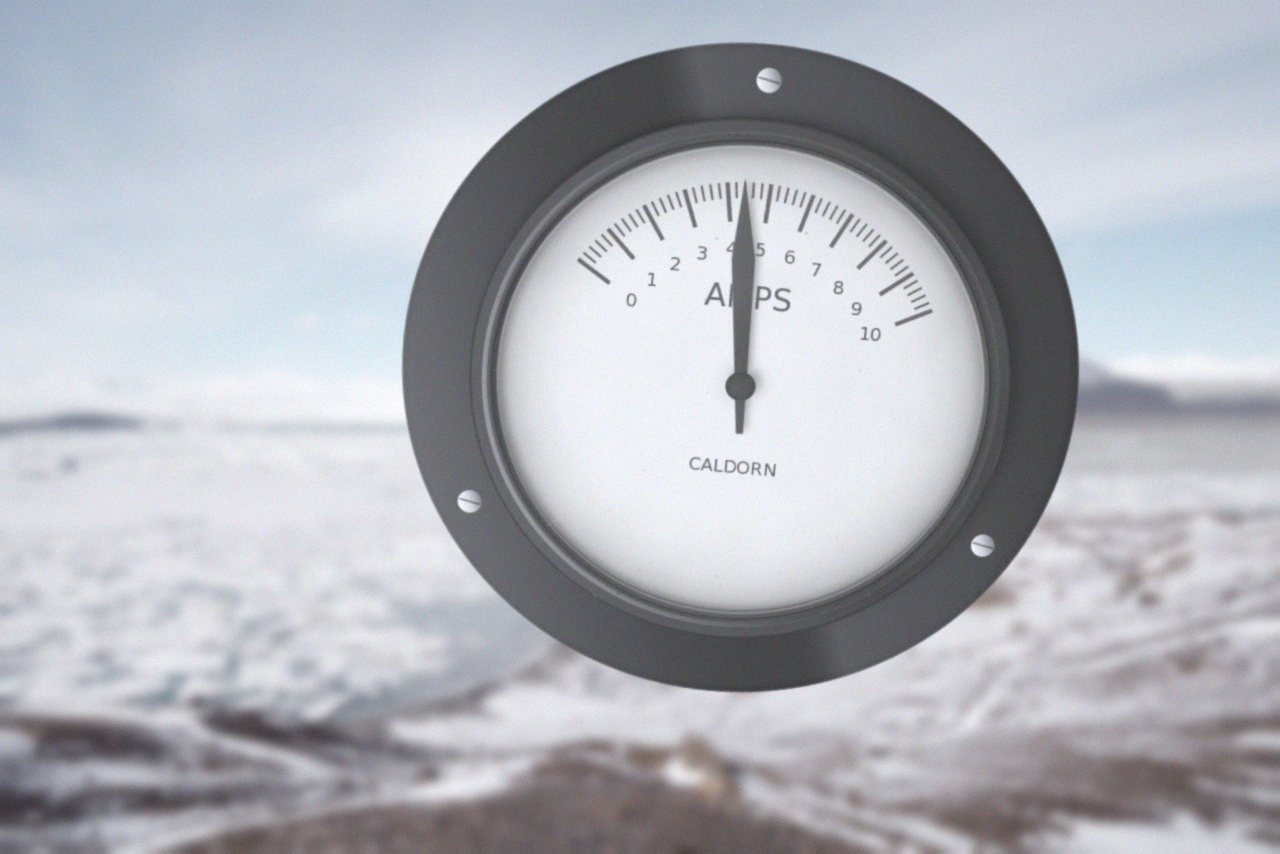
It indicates 4.4 A
